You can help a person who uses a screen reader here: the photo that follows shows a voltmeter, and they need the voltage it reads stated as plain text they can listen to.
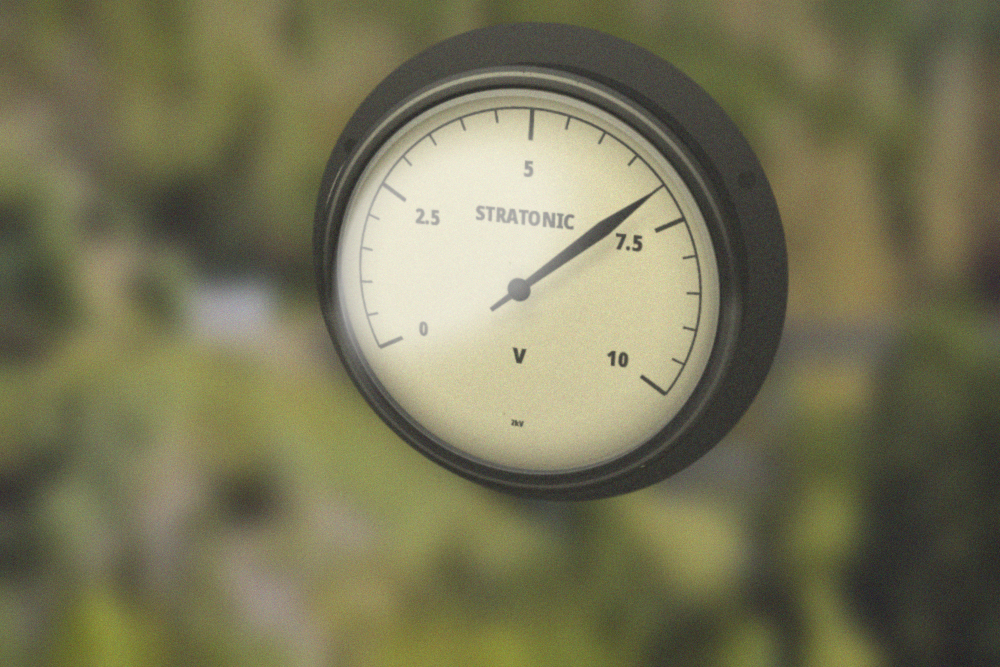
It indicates 7 V
